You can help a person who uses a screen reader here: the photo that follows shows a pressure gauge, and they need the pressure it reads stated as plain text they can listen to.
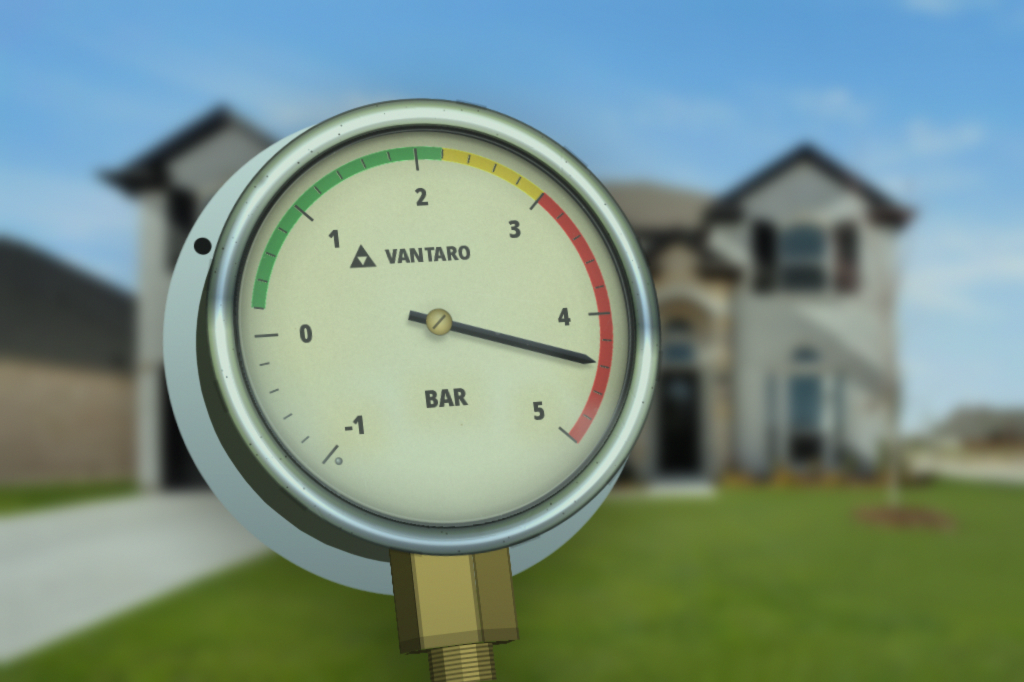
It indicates 4.4 bar
